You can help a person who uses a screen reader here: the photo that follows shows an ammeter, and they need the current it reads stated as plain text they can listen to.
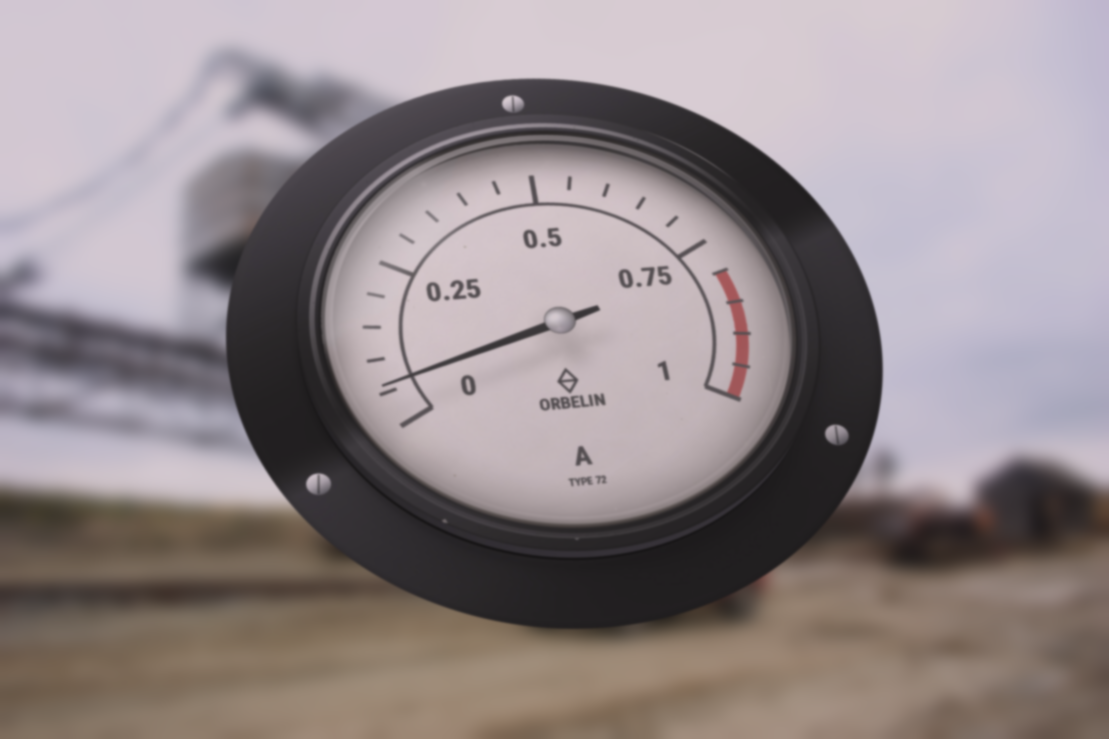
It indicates 0.05 A
